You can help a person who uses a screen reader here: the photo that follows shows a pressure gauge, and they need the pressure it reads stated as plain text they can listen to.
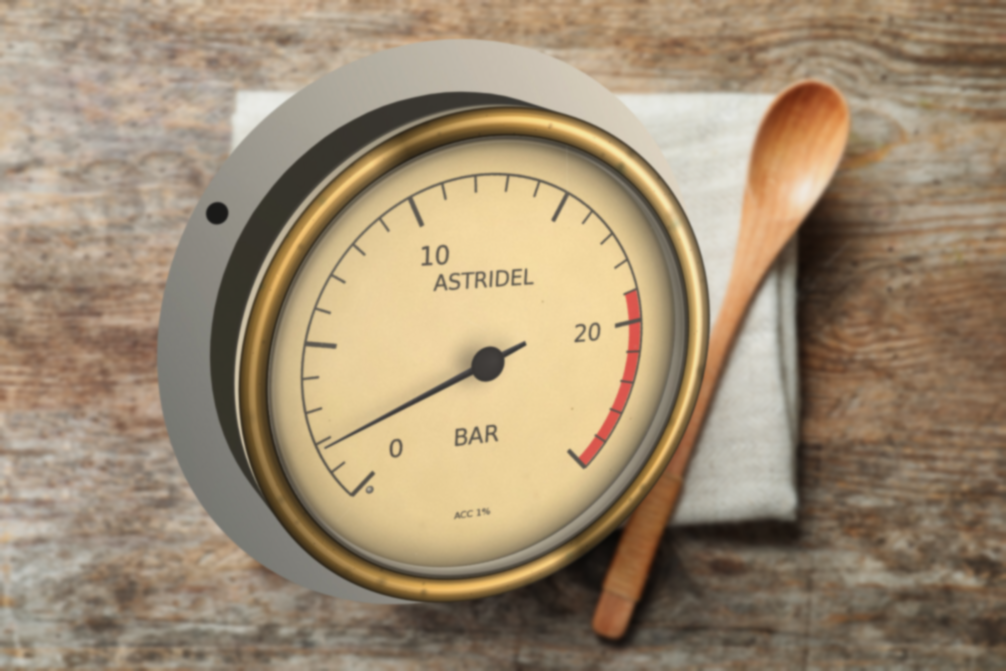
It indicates 2 bar
